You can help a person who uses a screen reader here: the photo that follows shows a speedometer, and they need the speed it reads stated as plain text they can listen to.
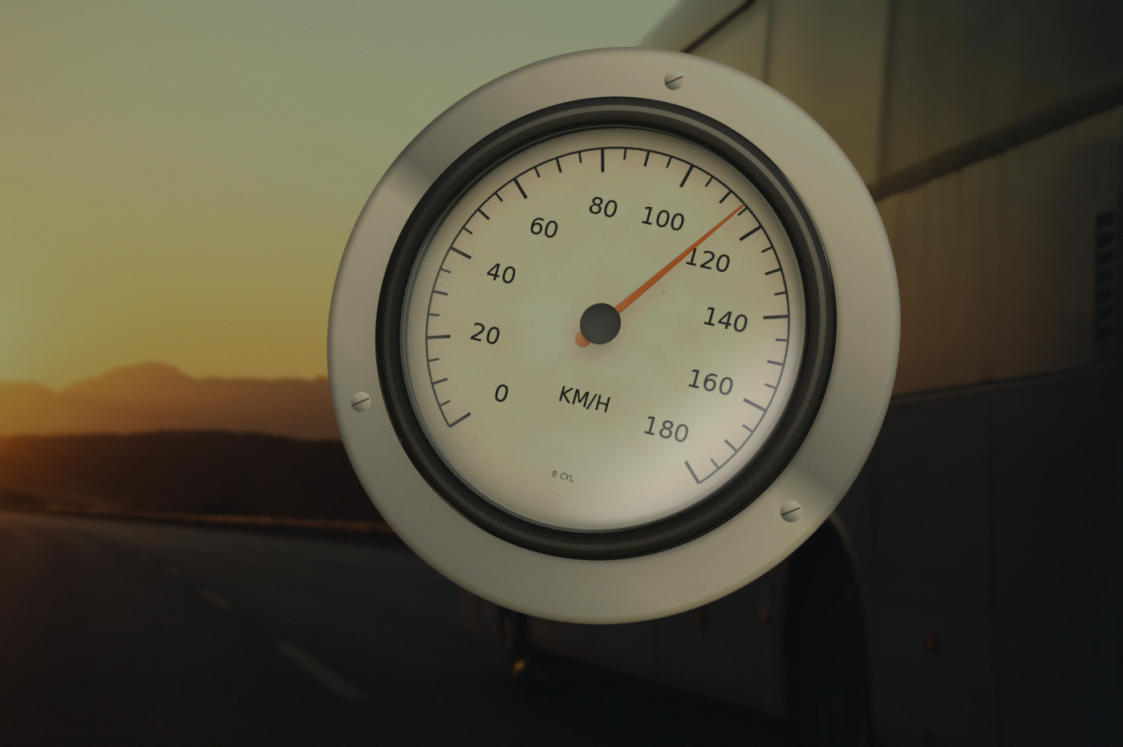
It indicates 115 km/h
